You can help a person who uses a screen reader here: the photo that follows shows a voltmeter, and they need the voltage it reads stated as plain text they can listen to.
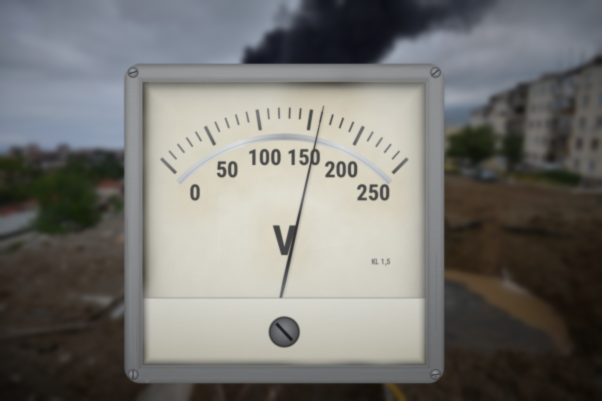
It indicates 160 V
